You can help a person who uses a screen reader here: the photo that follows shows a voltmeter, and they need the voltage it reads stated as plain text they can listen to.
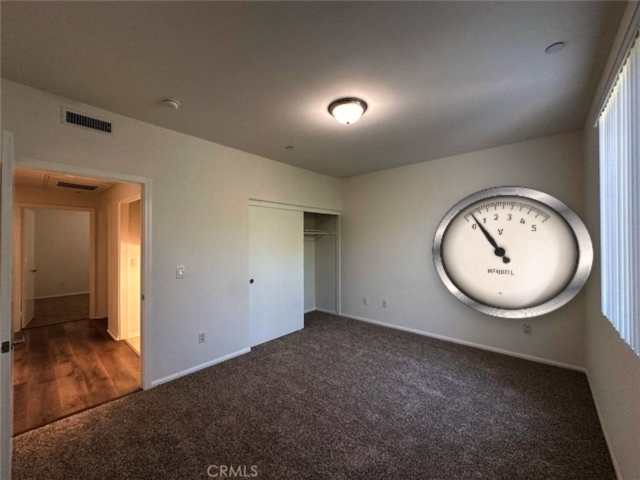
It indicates 0.5 V
